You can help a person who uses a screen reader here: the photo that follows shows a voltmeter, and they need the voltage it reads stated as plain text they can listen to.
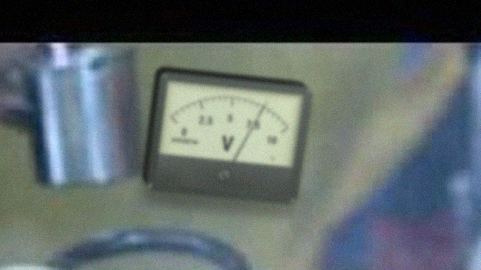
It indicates 7.5 V
